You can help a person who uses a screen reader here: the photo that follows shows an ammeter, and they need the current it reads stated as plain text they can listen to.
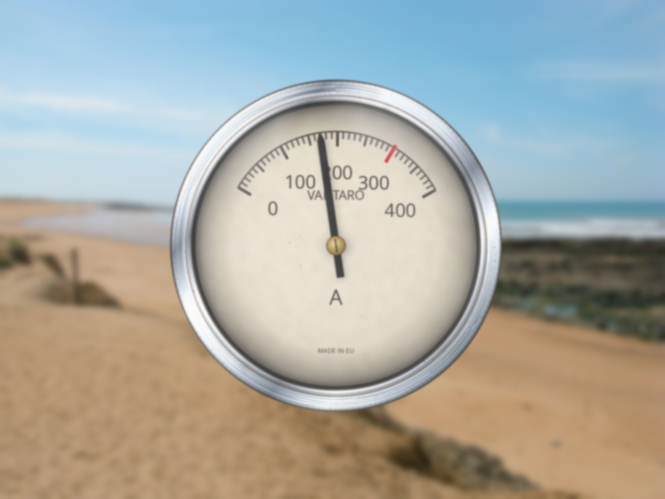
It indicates 170 A
